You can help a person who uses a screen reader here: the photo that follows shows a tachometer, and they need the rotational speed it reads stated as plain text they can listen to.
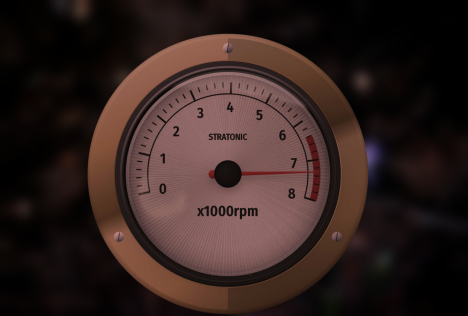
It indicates 7300 rpm
